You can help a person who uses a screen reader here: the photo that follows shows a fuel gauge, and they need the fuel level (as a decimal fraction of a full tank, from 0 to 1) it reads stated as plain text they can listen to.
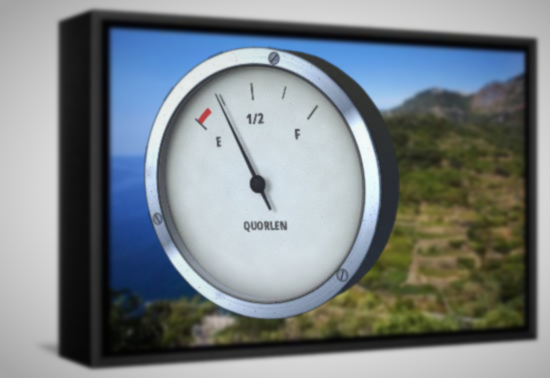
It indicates 0.25
